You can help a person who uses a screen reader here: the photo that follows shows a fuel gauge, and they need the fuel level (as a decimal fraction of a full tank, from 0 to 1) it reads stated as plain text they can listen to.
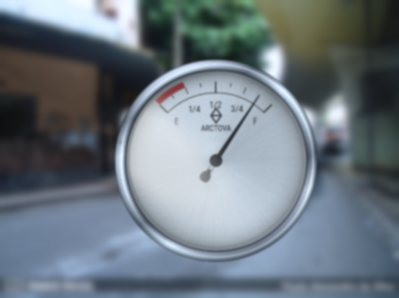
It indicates 0.875
